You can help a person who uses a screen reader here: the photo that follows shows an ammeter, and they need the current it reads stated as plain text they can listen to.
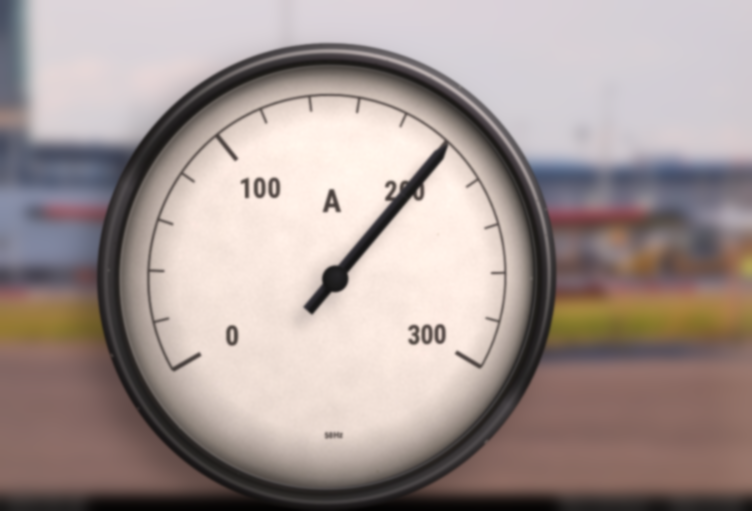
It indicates 200 A
